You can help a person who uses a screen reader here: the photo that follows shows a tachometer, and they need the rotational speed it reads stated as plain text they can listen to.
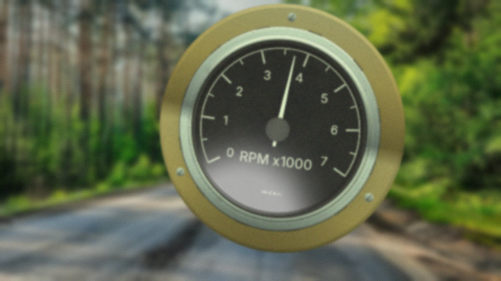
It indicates 3750 rpm
